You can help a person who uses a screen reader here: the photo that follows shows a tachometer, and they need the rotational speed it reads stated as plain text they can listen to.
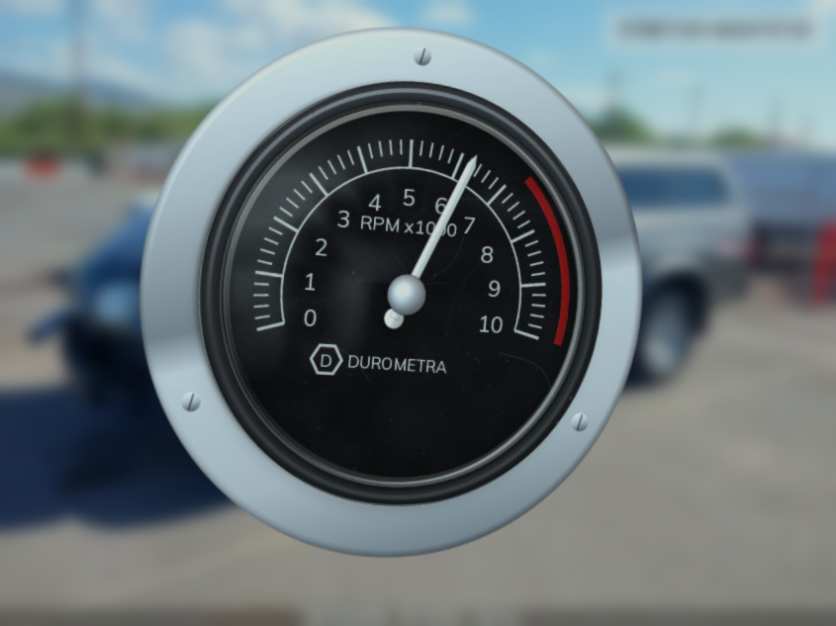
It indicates 6200 rpm
